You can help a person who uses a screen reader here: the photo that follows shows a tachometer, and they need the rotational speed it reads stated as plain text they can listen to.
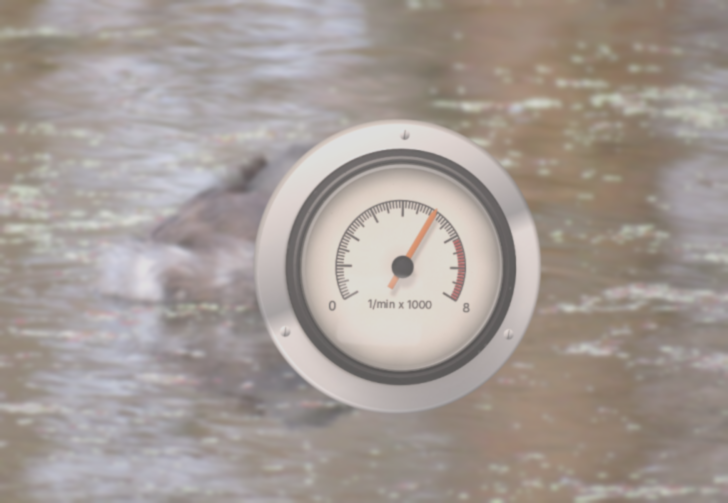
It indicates 5000 rpm
